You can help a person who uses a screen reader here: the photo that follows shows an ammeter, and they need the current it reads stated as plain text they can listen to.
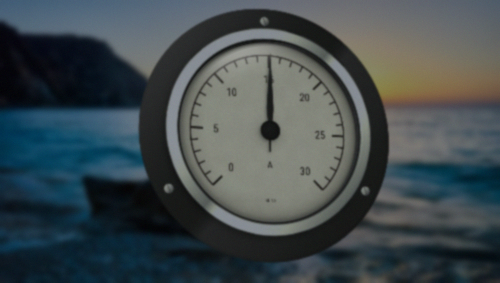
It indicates 15 A
